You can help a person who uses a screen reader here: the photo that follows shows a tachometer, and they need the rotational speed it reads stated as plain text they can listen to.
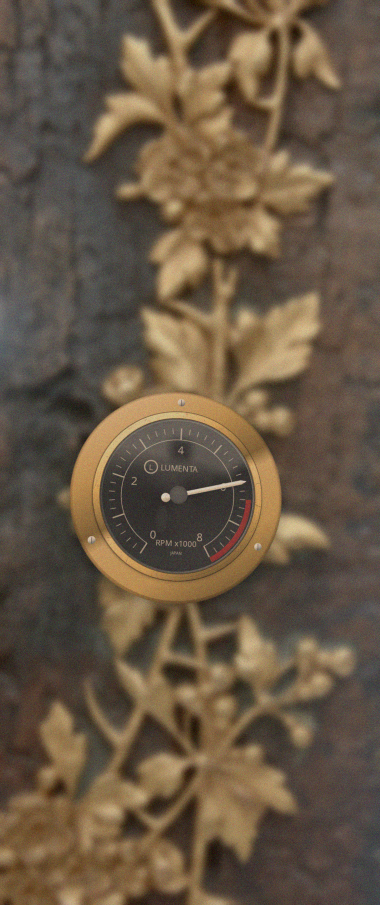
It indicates 6000 rpm
